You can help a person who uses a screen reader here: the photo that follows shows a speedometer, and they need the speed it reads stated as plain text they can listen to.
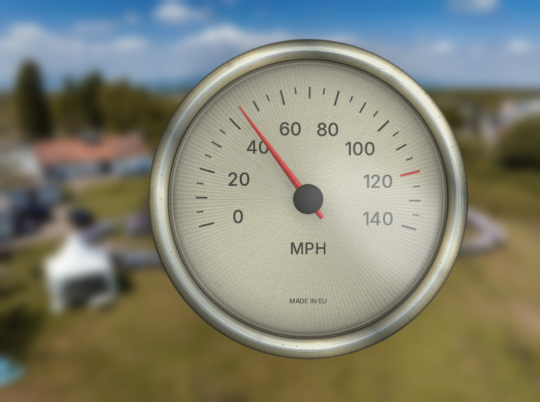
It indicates 45 mph
